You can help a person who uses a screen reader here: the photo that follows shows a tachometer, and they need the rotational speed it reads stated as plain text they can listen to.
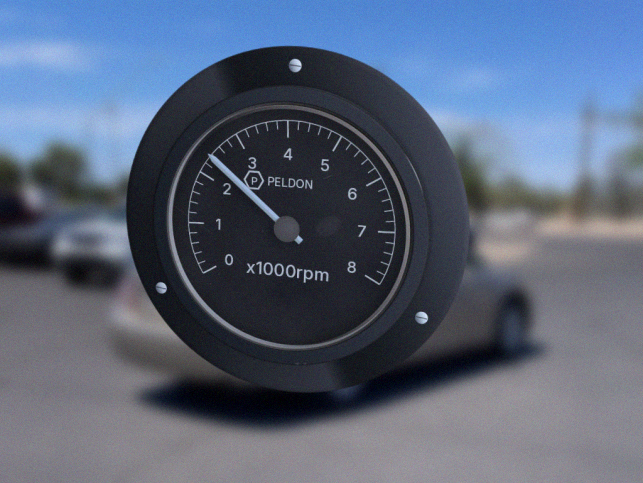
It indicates 2400 rpm
